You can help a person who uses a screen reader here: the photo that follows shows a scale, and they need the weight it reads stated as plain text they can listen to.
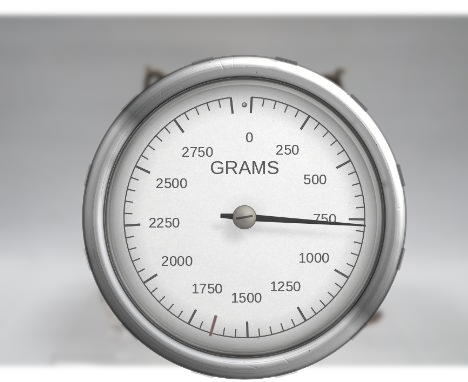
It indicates 775 g
